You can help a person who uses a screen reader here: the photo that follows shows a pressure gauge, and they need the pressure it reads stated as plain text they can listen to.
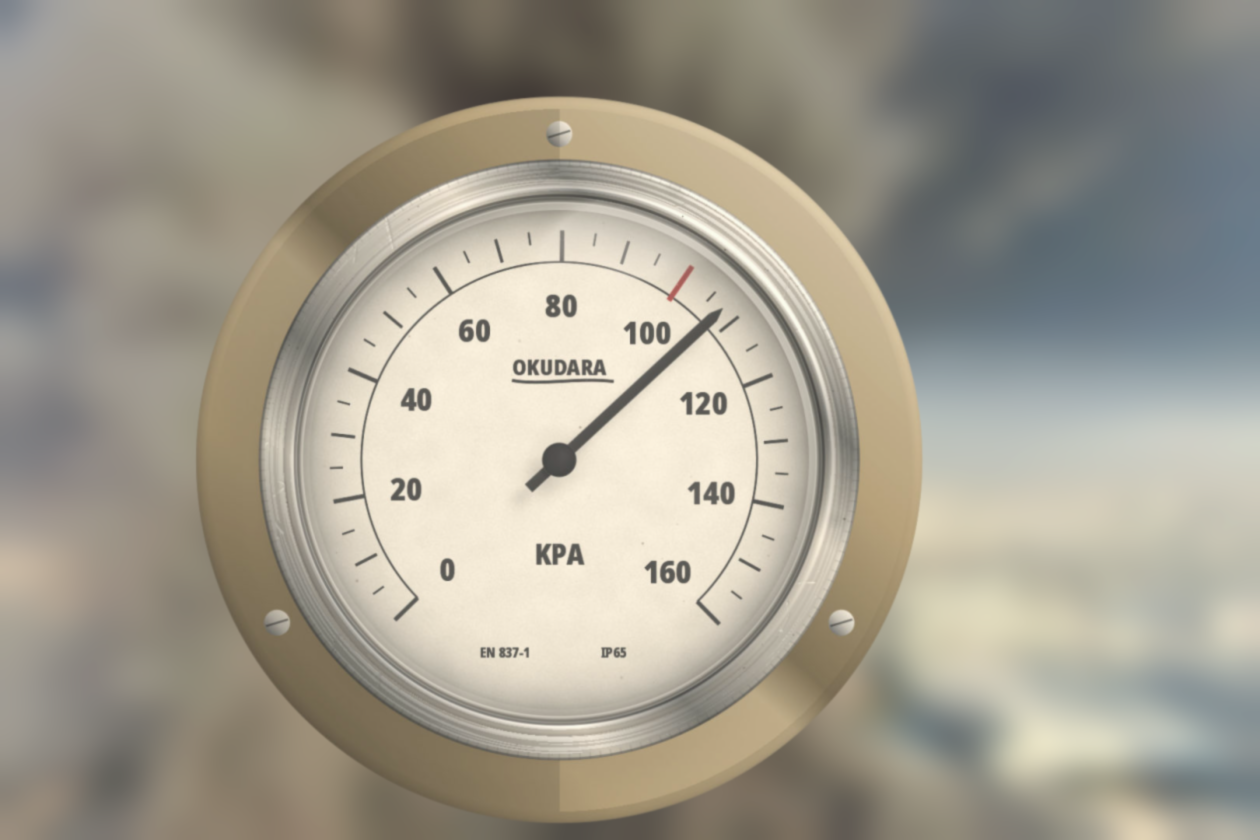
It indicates 107.5 kPa
